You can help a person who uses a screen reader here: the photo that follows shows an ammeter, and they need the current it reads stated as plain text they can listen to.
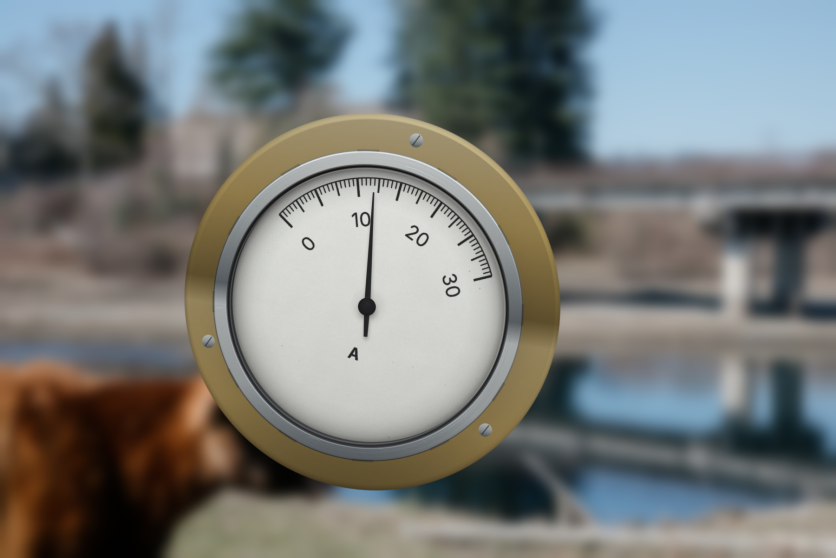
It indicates 12 A
